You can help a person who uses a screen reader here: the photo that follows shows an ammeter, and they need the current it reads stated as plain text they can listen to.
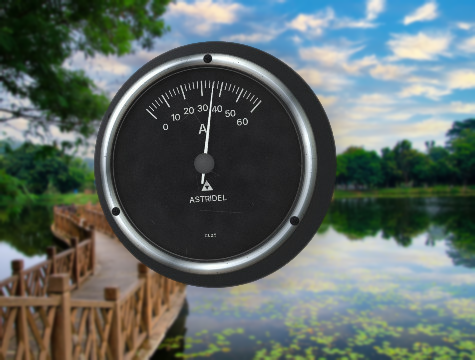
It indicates 36 A
